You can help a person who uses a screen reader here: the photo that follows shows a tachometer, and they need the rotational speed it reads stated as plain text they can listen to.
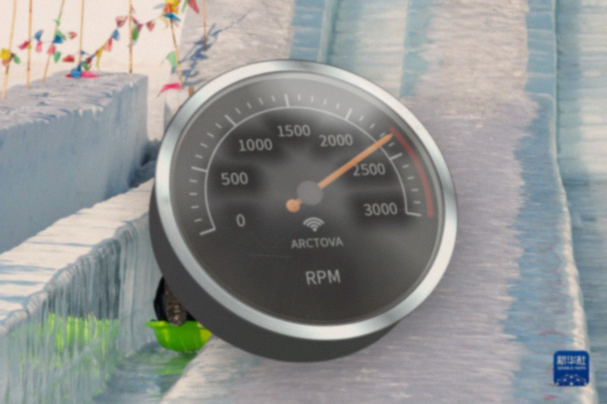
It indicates 2350 rpm
